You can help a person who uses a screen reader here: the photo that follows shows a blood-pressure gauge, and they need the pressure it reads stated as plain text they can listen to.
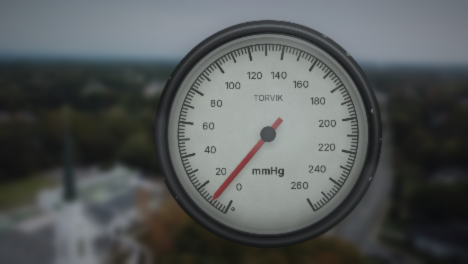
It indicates 10 mmHg
